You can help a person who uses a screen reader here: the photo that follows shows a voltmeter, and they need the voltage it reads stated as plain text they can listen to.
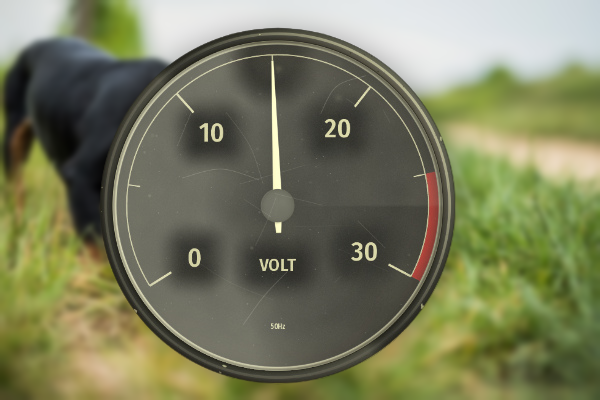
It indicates 15 V
